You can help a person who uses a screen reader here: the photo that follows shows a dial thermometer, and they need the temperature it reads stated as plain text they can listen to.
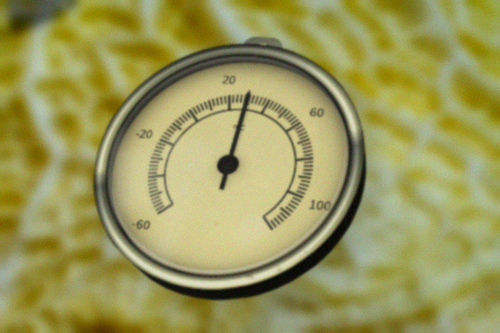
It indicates 30 °F
